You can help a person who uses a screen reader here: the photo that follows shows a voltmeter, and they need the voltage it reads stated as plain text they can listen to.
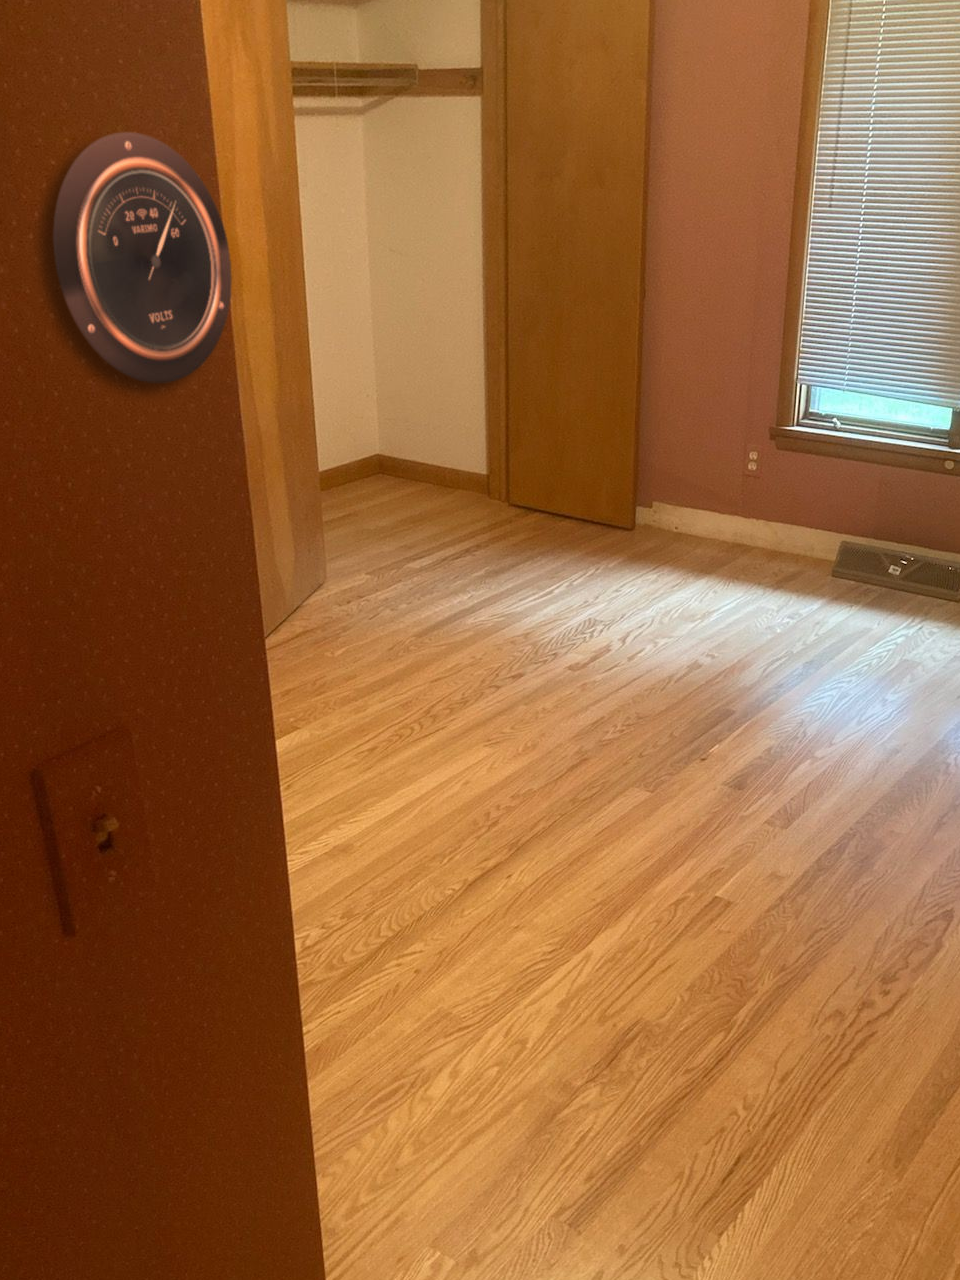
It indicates 50 V
